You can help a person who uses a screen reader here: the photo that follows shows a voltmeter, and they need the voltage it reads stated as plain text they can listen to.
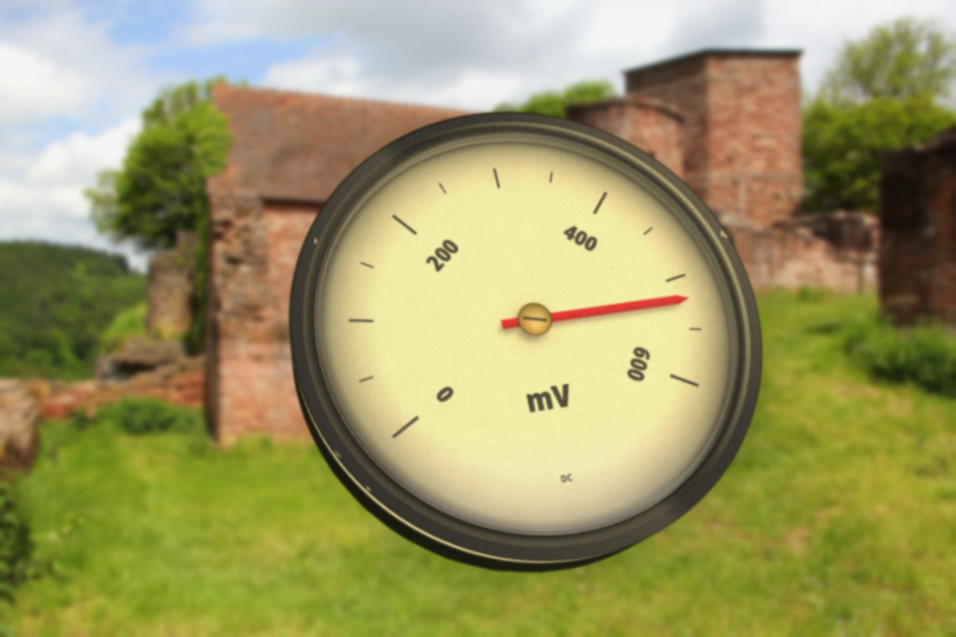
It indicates 525 mV
